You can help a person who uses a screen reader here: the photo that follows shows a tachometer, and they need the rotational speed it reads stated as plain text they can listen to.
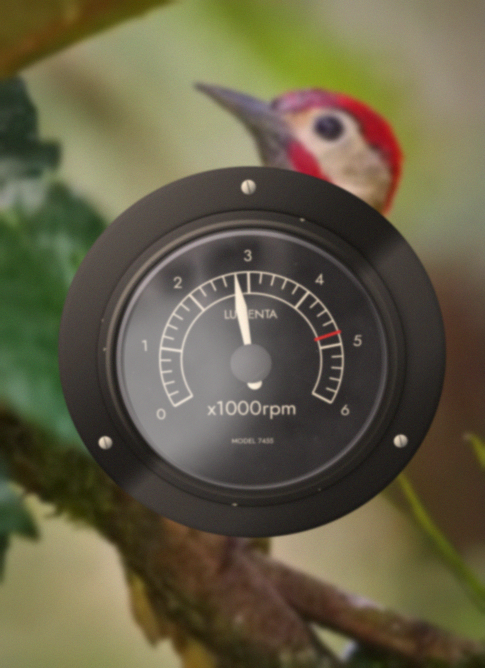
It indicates 2800 rpm
